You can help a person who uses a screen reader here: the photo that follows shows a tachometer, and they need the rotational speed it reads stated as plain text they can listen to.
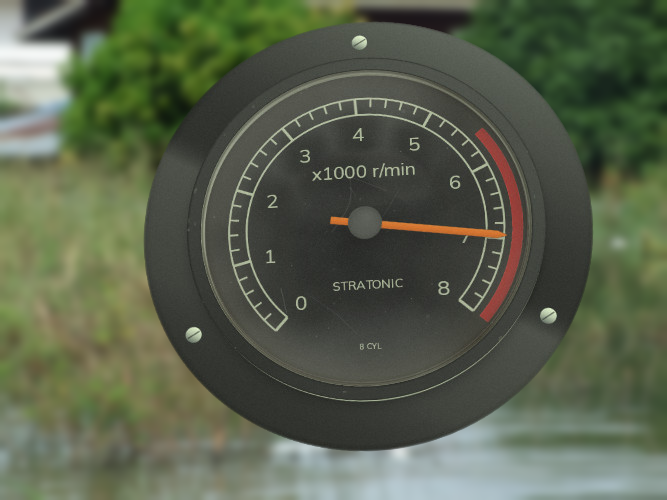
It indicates 7000 rpm
